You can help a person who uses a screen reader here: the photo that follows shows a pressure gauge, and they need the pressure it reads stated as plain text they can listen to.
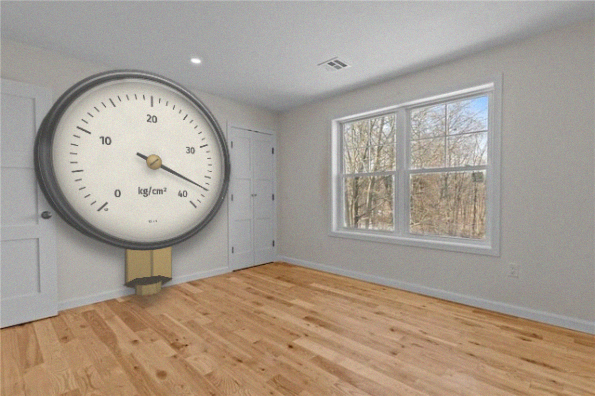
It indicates 37 kg/cm²
